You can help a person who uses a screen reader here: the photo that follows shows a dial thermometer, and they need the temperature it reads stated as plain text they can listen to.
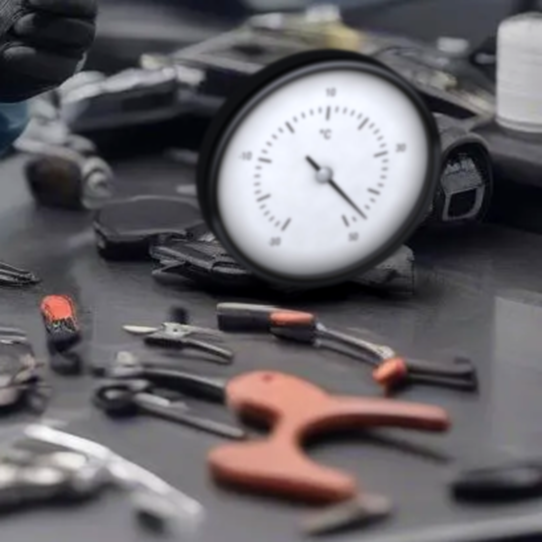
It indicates 46 °C
